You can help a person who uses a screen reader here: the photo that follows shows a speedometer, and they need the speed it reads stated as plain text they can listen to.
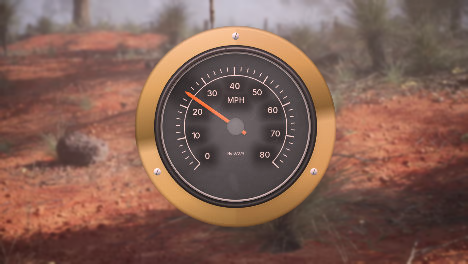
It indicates 24 mph
